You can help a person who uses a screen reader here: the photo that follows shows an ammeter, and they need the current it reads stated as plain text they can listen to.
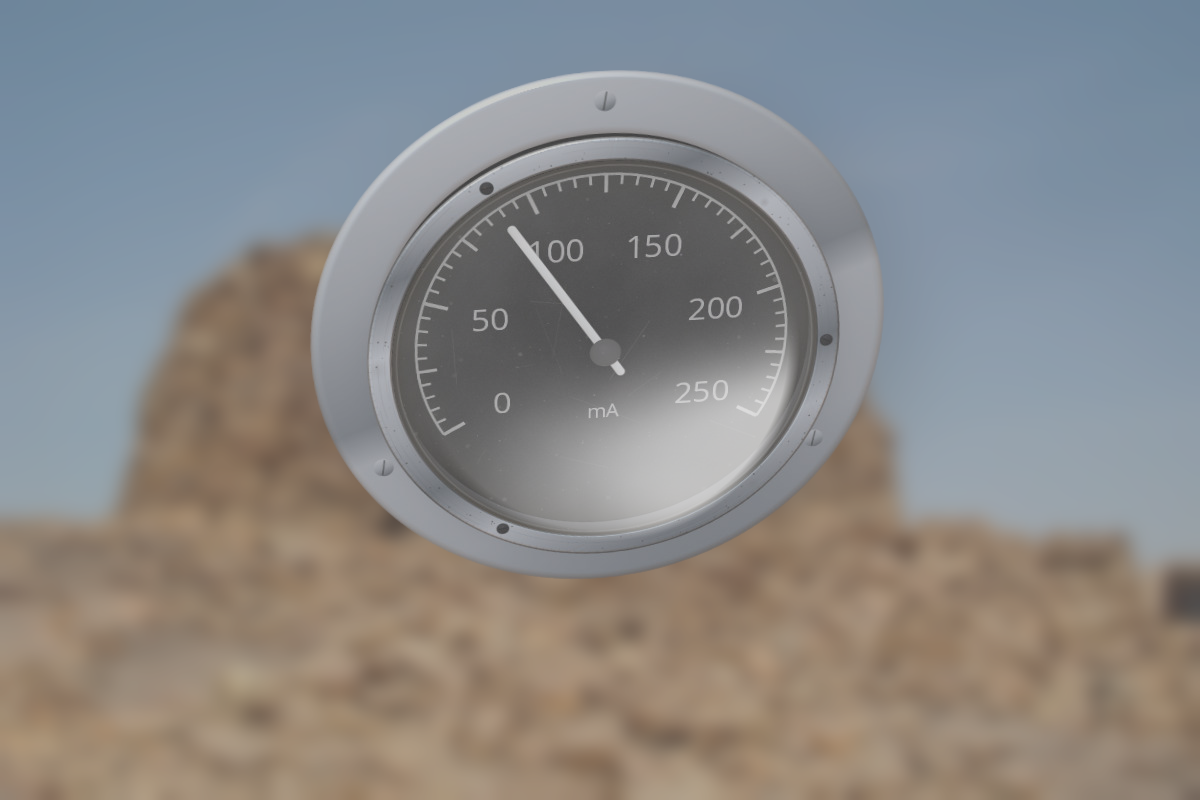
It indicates 90 mA
